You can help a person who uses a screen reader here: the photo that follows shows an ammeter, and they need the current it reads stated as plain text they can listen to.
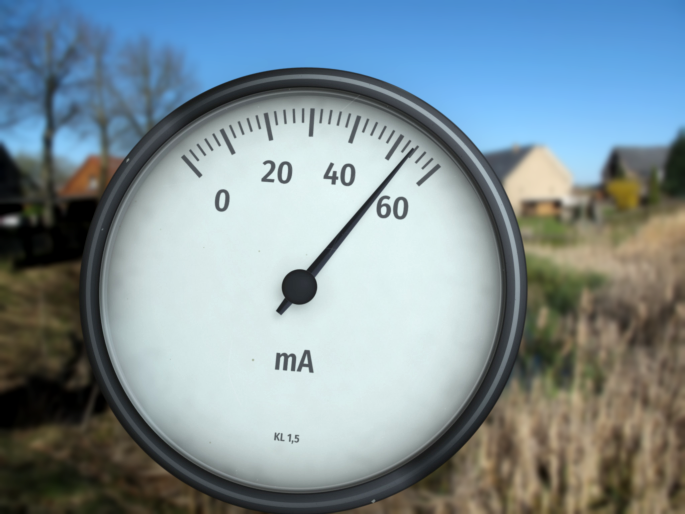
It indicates 54 mA
